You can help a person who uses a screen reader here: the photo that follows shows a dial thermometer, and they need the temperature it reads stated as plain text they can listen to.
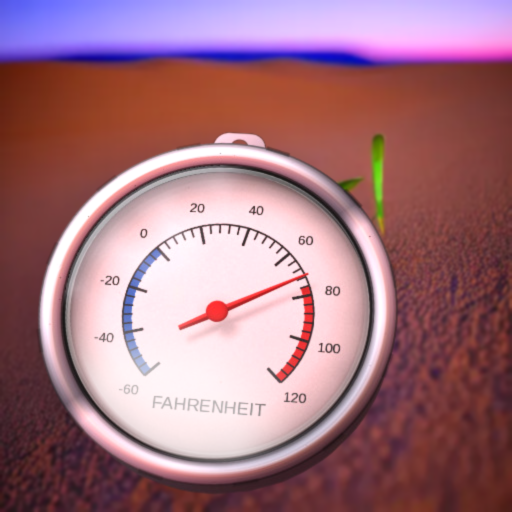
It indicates 72 °F
